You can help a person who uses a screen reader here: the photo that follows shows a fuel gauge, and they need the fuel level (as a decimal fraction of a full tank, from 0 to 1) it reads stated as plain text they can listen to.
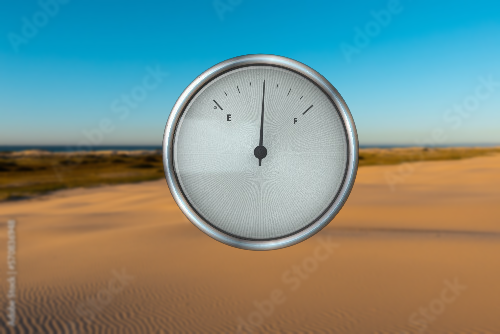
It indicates 0.5
